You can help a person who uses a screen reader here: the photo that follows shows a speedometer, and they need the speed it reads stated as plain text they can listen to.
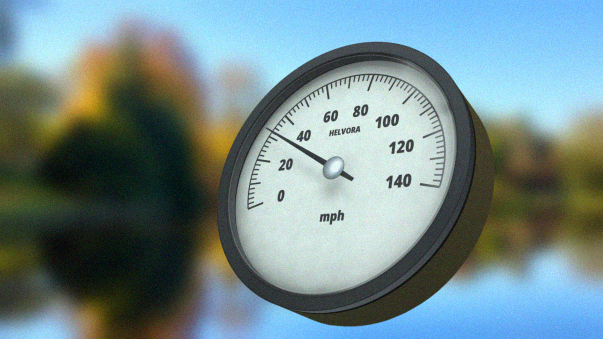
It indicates 32 mph
